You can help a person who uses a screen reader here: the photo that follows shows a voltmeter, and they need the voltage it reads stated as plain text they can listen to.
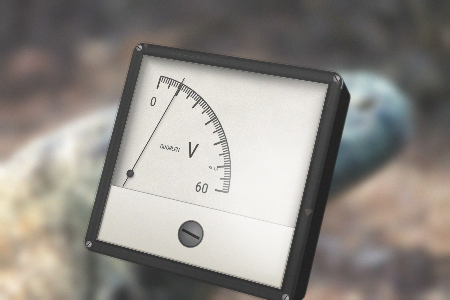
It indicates 10 V
